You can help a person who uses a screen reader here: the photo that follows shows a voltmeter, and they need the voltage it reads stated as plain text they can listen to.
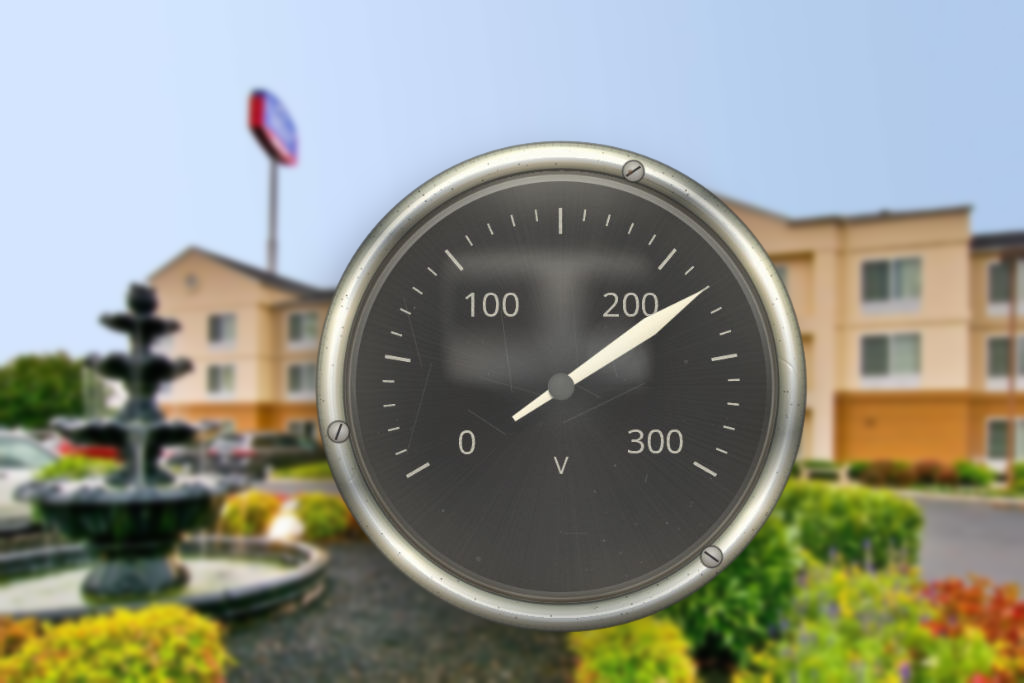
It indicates 220 V
